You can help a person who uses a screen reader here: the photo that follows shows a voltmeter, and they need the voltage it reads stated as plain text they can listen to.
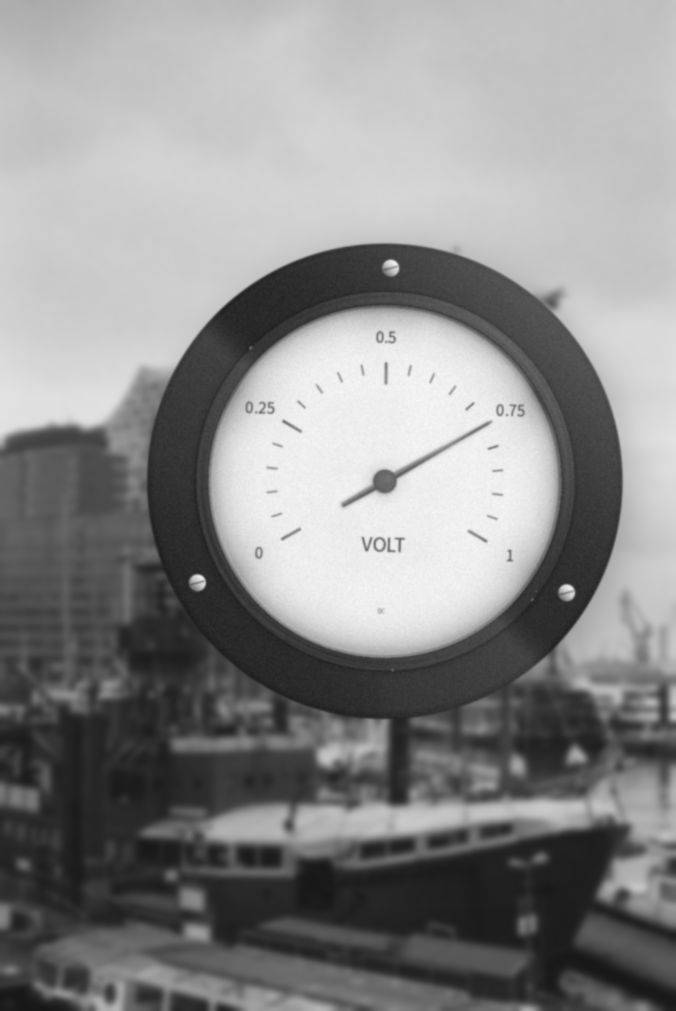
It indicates 0.75 V
